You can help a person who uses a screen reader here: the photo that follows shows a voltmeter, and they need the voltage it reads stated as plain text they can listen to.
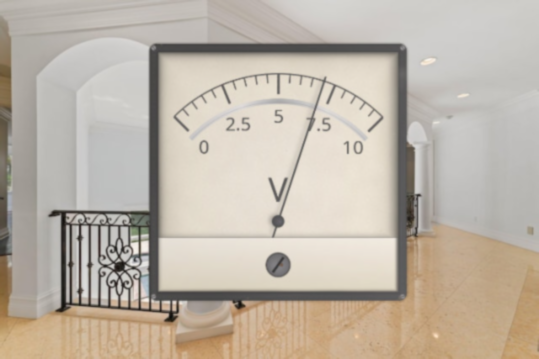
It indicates 7 V
